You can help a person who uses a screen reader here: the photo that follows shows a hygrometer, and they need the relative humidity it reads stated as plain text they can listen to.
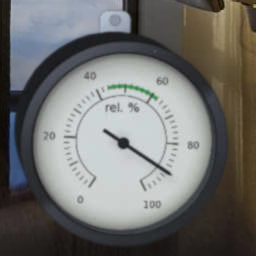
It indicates 90 %
